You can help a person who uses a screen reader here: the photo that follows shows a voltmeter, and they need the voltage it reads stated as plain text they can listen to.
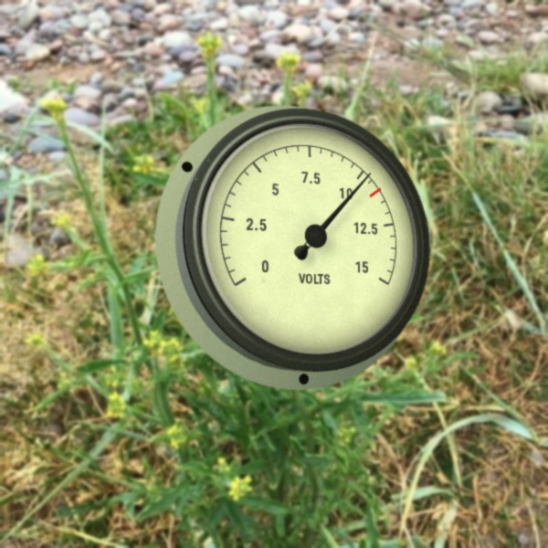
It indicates 10.25 V
